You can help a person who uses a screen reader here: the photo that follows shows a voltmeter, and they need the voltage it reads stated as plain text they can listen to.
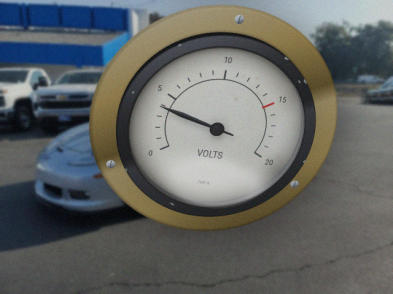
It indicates 4 V
